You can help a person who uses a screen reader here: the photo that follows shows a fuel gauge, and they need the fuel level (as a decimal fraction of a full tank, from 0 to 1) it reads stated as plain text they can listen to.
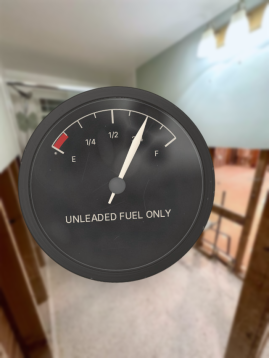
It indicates 0.75
